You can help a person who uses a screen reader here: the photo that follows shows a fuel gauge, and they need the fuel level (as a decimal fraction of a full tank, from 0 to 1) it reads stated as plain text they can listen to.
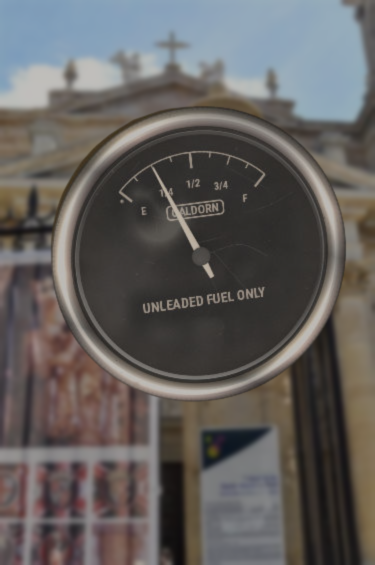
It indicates 0.25
